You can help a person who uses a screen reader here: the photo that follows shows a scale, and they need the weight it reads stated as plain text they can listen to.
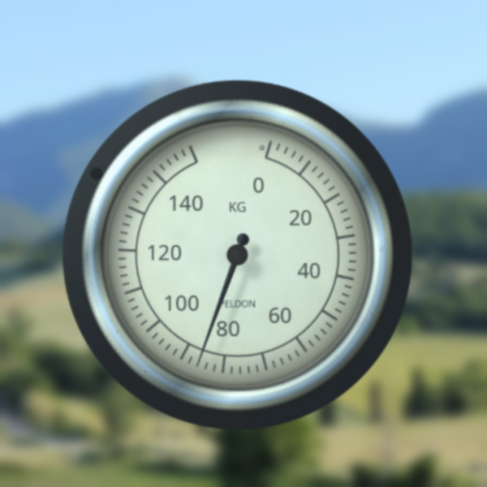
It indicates 86 kg
